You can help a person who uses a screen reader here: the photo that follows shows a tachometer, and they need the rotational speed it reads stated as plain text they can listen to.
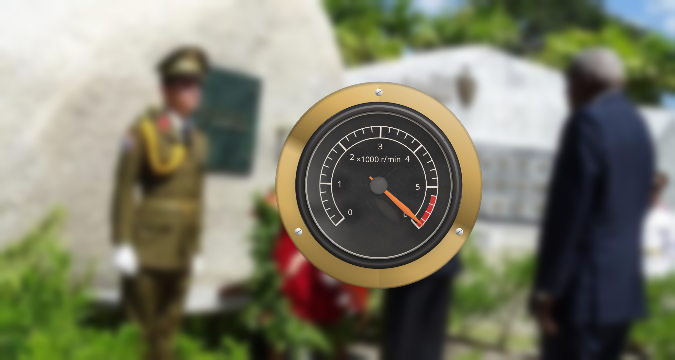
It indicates 5900 rpm
